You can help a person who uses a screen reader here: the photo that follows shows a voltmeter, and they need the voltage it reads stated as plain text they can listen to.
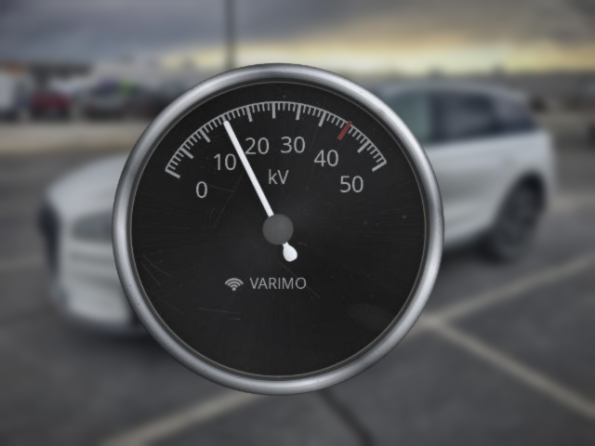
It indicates 15 kV
